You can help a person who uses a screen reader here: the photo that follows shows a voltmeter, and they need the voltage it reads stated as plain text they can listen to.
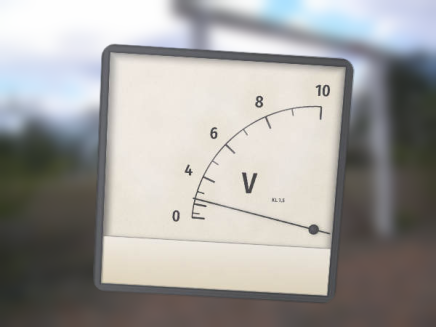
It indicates 2.5 V
